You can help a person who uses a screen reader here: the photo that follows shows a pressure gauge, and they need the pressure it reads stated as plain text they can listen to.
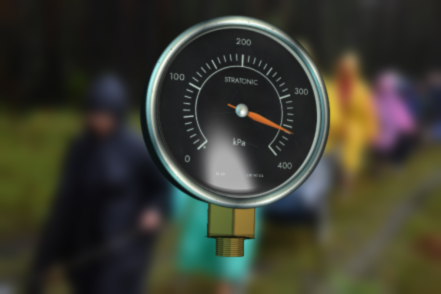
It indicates 360 kPa
